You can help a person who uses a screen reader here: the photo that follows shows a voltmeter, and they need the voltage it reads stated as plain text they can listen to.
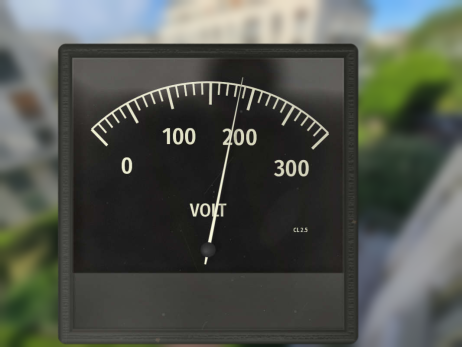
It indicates 185 V
